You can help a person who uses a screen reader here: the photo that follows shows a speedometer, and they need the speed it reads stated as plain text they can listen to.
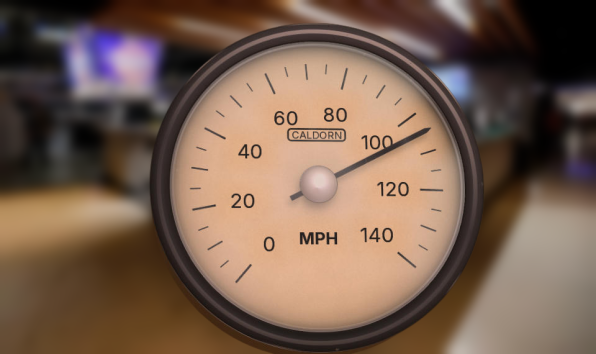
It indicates 105 mph
